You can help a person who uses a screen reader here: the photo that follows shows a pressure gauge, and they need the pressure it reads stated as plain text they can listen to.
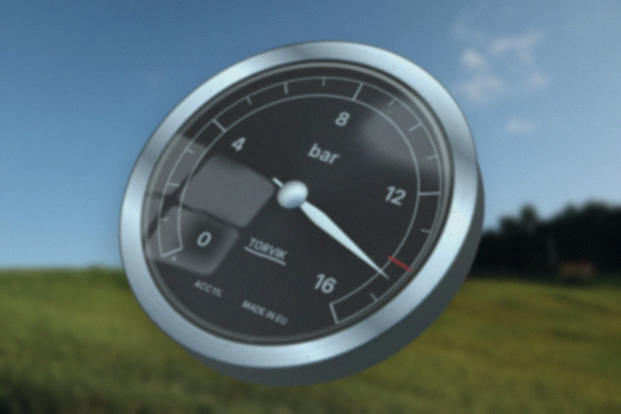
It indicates 14.5 bar
